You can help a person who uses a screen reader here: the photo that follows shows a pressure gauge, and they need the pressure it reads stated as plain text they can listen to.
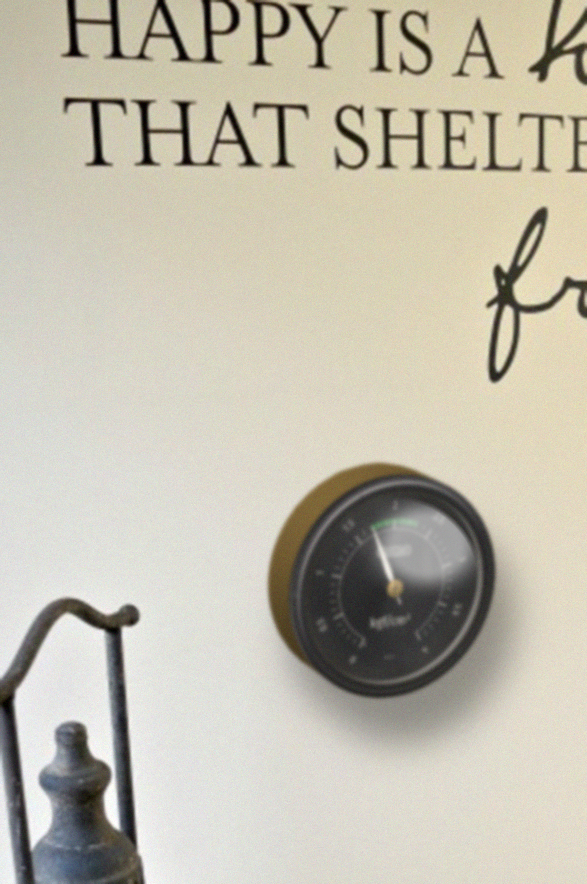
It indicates 1.7 kg/cm²
